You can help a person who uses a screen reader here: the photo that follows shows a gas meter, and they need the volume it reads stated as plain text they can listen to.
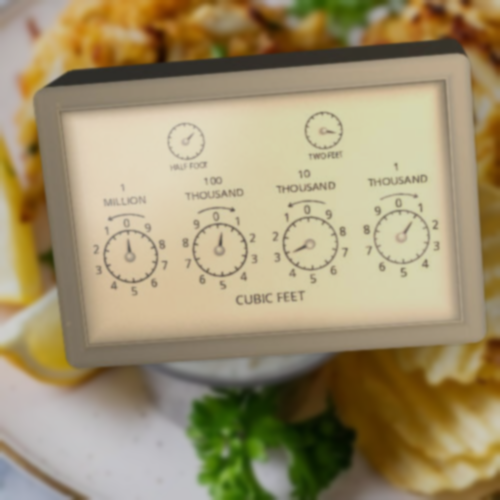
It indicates 3100 ft³
